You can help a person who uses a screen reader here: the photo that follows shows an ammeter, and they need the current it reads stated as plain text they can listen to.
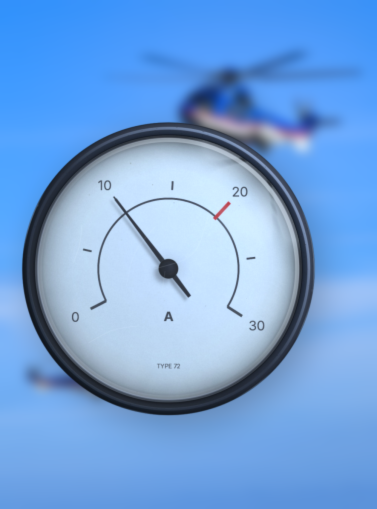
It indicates 10 A
